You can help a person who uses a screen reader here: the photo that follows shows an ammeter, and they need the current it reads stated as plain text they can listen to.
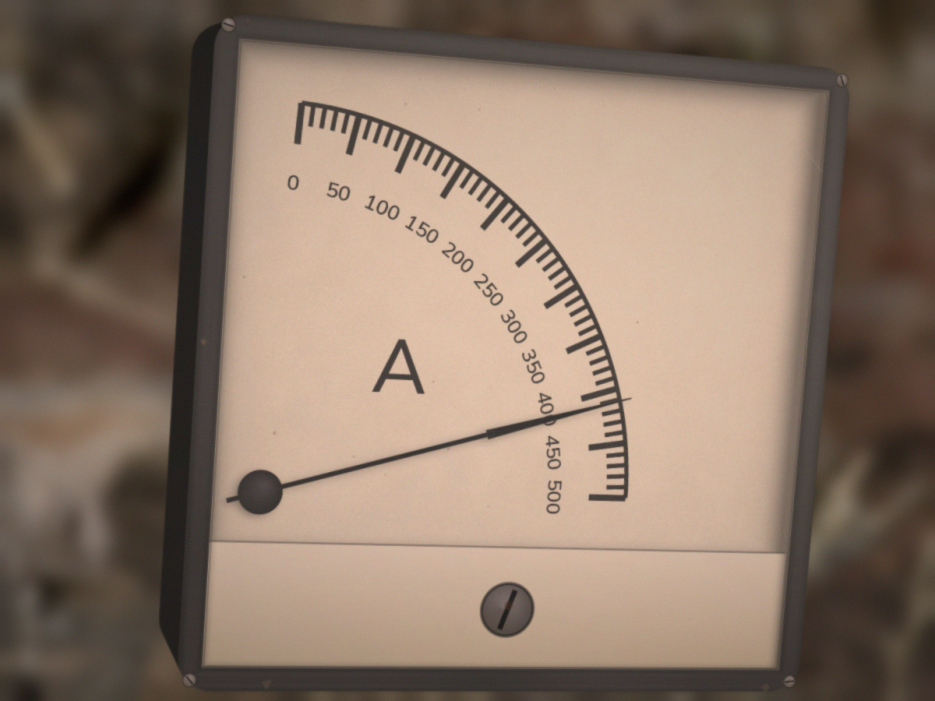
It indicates 410 A
